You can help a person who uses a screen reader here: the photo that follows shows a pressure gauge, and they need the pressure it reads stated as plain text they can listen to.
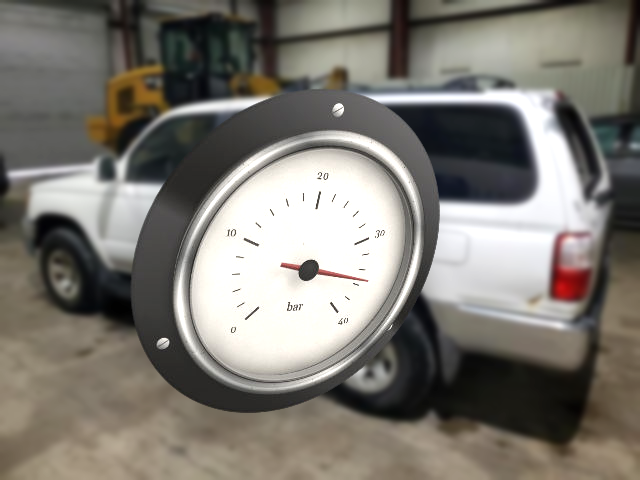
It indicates 35 bar
